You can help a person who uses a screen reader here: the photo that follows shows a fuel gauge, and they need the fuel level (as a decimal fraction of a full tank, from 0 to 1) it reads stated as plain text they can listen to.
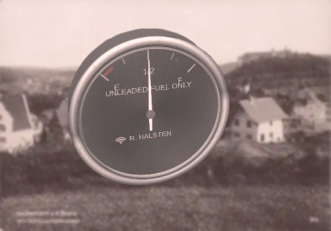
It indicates 0.5
